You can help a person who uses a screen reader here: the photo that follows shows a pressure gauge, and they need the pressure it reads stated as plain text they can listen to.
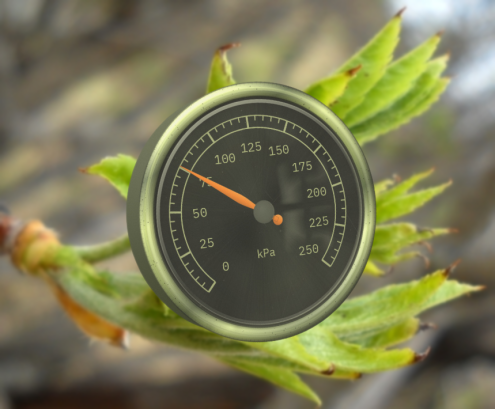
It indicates 75 kPa
